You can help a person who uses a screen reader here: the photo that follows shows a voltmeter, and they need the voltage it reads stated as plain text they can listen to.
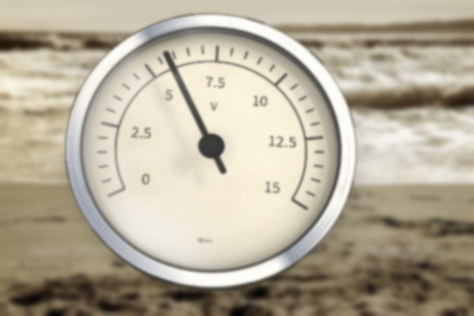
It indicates 5.75 V
